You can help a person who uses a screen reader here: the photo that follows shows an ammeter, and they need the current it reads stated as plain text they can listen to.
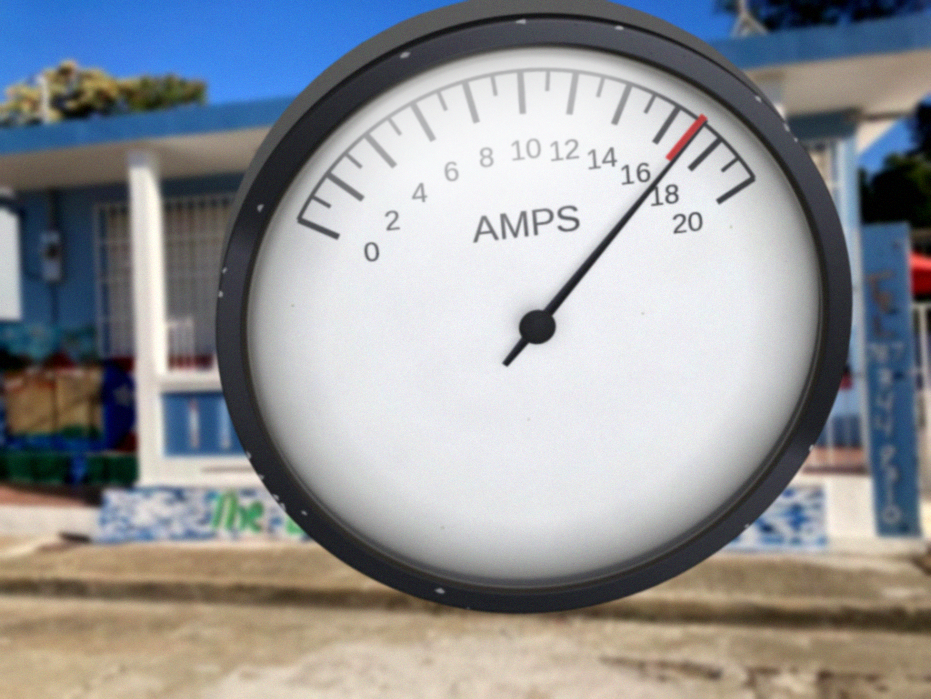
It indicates 17 A
